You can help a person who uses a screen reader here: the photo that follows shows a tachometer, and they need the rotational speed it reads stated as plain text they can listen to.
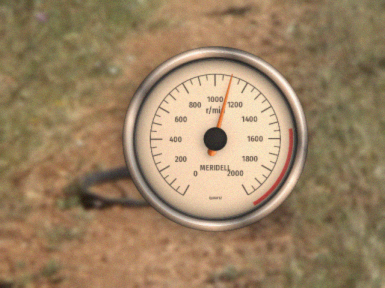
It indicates 1100 rpm
